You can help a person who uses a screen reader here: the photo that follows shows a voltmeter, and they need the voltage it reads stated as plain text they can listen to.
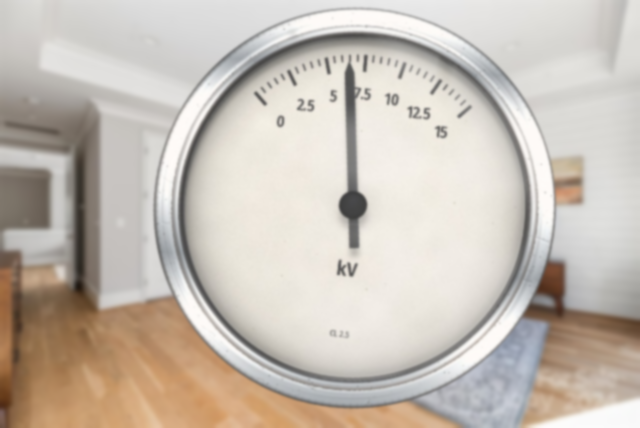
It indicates 6.5 kV
